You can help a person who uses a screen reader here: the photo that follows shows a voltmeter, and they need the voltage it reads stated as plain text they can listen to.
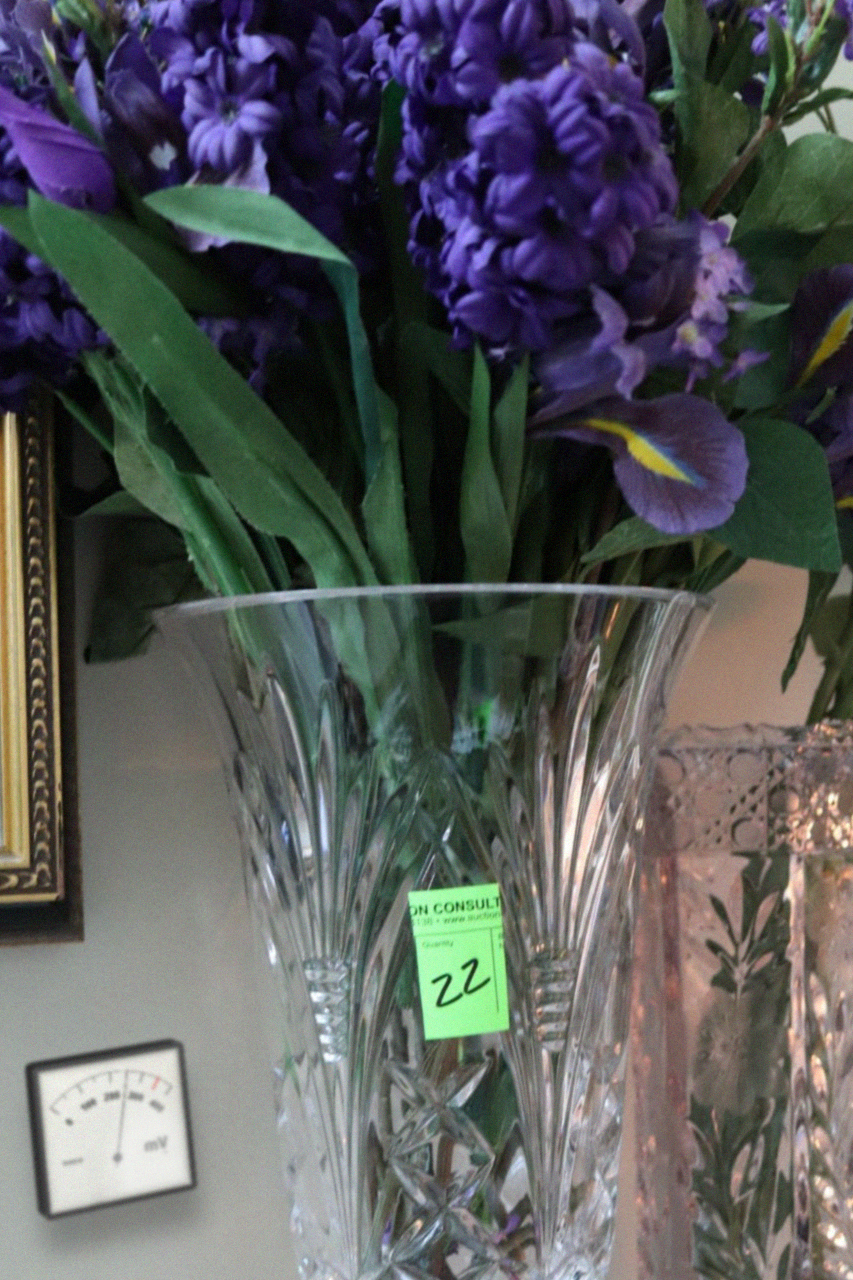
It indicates 250 mV
